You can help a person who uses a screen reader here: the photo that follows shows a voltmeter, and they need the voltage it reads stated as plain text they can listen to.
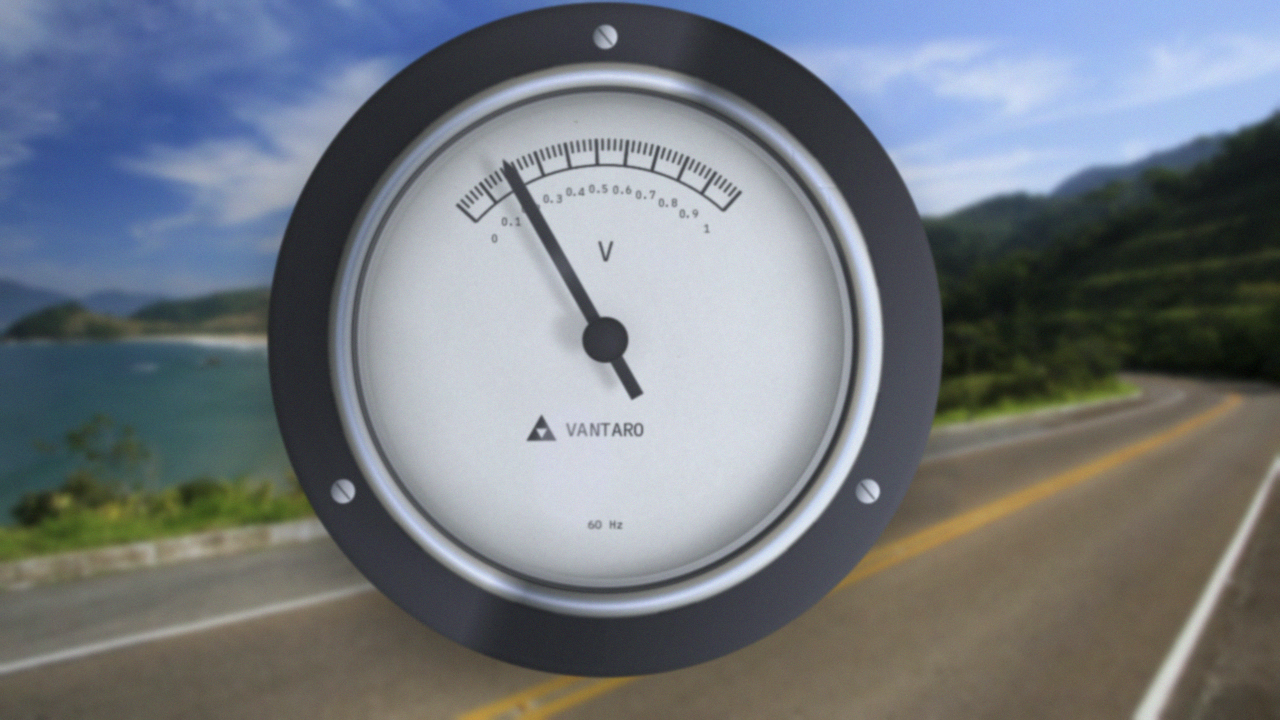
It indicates 0.2 V
